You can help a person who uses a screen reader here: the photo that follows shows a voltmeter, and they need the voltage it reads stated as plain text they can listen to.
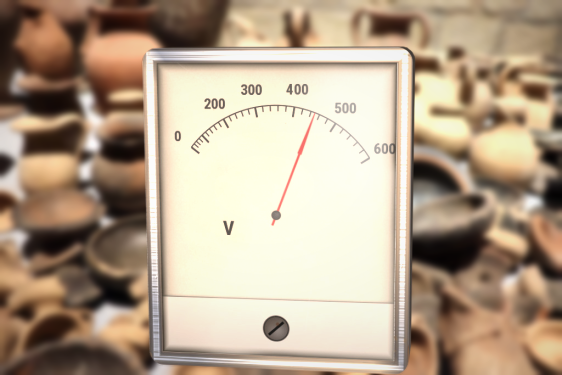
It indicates 450 V
